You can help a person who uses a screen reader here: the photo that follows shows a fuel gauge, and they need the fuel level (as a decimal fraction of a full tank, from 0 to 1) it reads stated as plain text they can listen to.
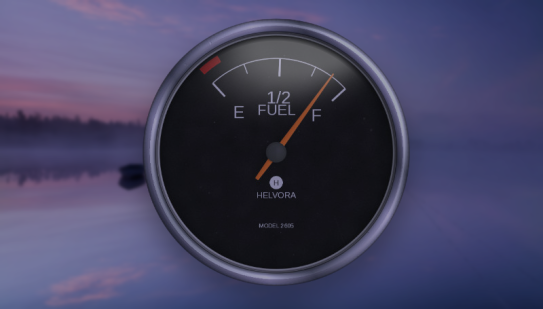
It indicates 0.875
